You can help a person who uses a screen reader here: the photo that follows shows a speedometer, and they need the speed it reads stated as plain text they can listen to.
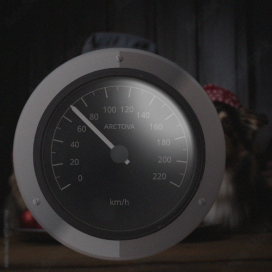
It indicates 70 km/h
